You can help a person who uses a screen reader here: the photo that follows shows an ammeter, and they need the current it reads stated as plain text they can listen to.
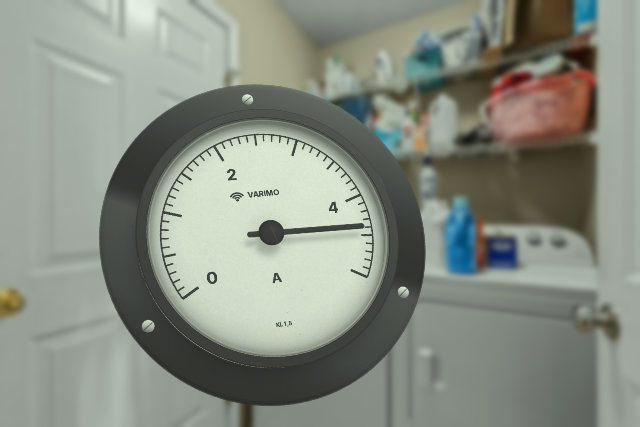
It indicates 4.4 A
